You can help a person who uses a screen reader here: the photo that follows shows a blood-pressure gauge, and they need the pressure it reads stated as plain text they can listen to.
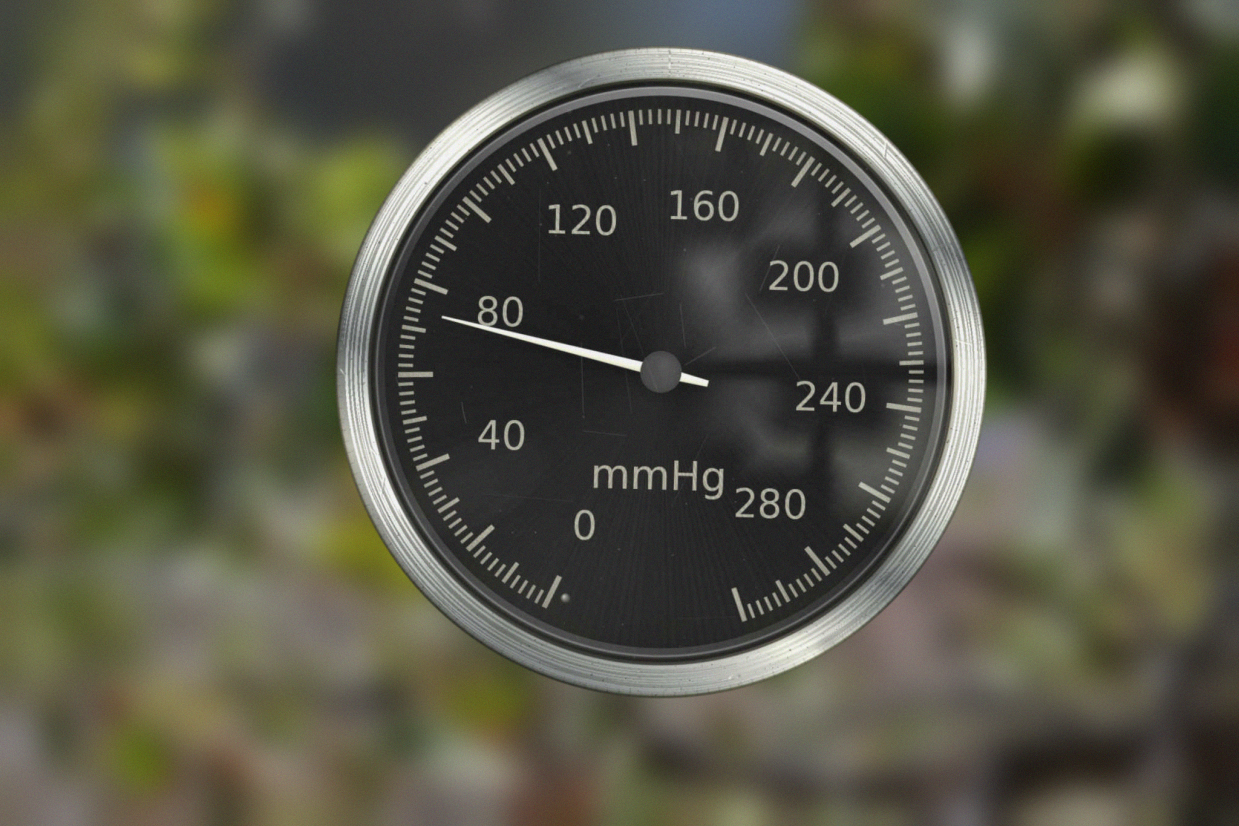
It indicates 74 mmHg
